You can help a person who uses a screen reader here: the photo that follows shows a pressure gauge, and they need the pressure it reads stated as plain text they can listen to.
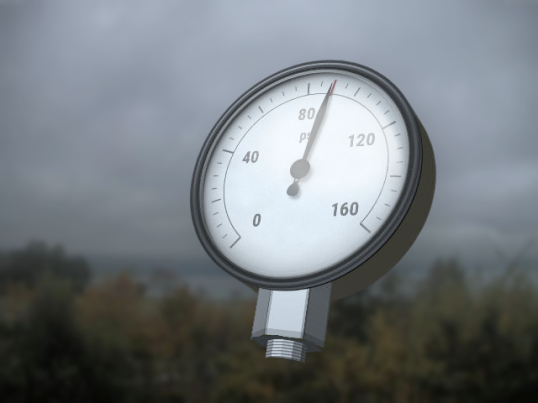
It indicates 90 psi
